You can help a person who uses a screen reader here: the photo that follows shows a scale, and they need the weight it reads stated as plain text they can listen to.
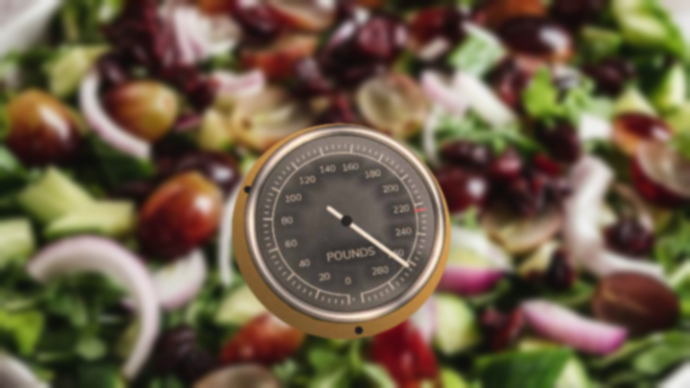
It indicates 264 lb
